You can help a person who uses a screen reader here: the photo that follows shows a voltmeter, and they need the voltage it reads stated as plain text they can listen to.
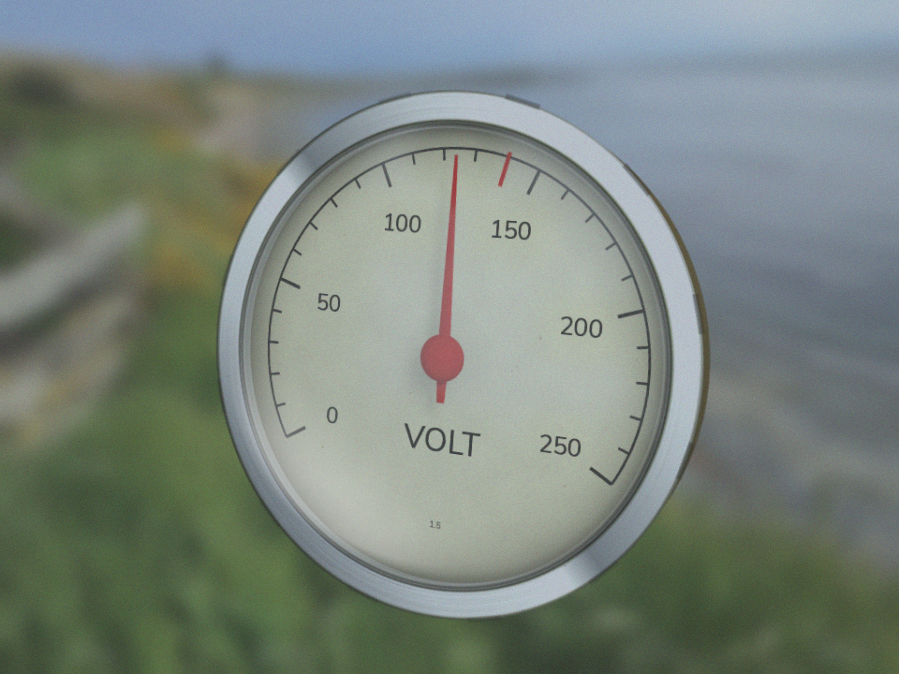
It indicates 125 V
